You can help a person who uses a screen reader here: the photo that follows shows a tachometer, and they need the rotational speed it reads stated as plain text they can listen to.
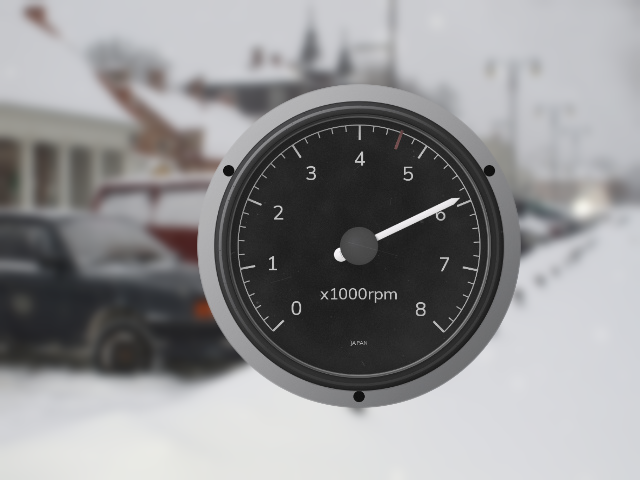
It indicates 5900 rpm
